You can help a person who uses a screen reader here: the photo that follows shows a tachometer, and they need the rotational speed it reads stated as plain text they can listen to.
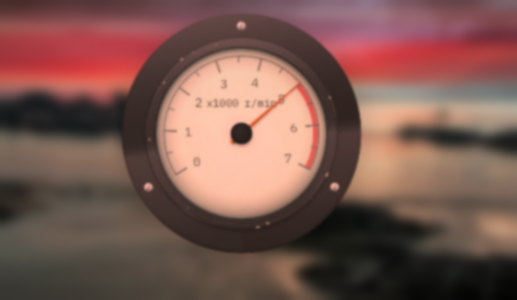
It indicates 5000 rpm
